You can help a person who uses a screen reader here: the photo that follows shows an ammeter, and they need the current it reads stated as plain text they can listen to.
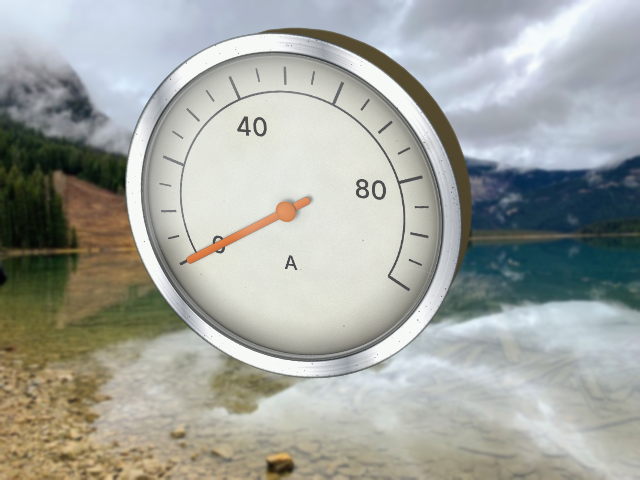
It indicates 0 A
